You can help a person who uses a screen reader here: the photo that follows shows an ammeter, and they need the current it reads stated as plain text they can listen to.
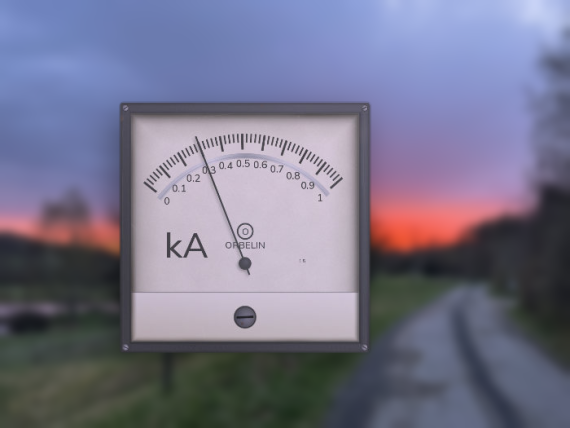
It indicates 0.3 kA
